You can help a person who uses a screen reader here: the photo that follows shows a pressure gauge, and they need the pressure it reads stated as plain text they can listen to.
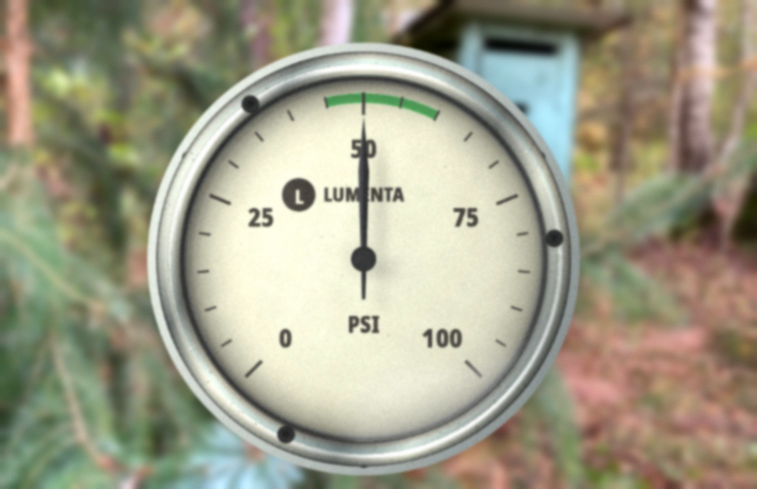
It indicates 50 psi
